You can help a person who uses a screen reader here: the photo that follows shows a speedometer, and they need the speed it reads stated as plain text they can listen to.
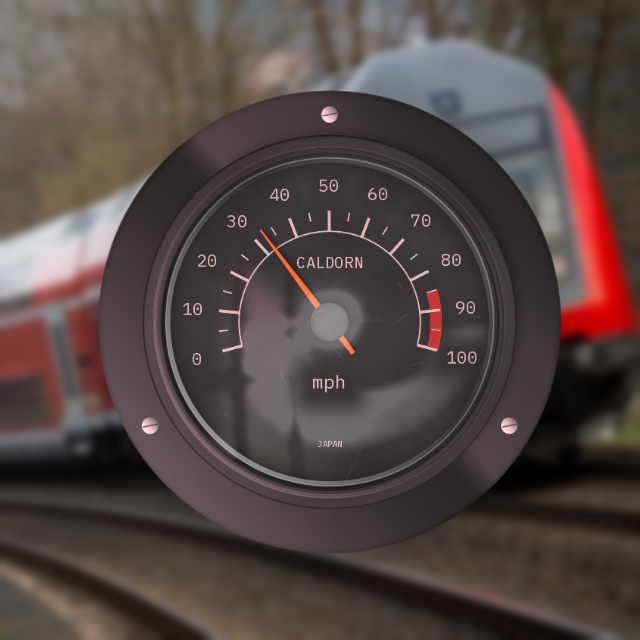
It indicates 32.5 mph
